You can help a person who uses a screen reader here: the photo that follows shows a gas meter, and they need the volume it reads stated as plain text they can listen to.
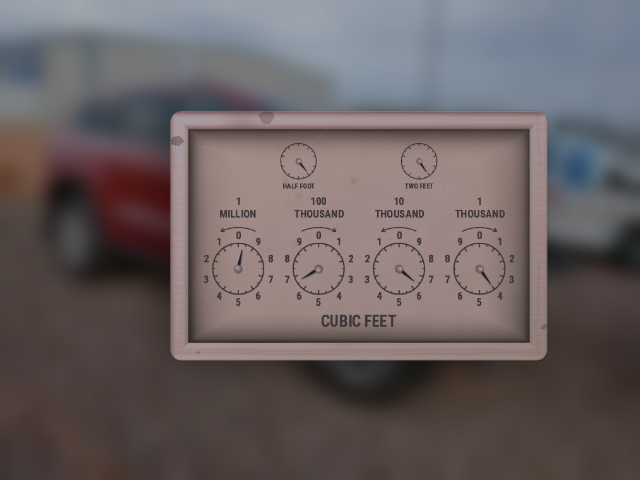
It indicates 966400 ft³
